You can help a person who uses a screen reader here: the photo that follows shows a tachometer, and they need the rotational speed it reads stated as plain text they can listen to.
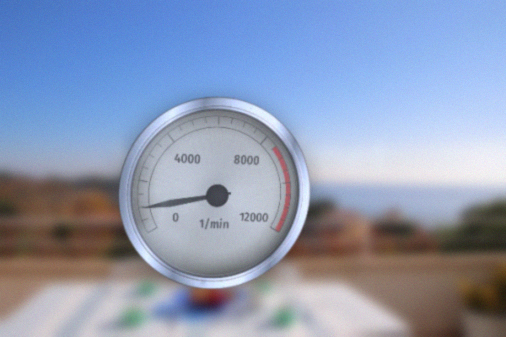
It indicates 1000 rpm
